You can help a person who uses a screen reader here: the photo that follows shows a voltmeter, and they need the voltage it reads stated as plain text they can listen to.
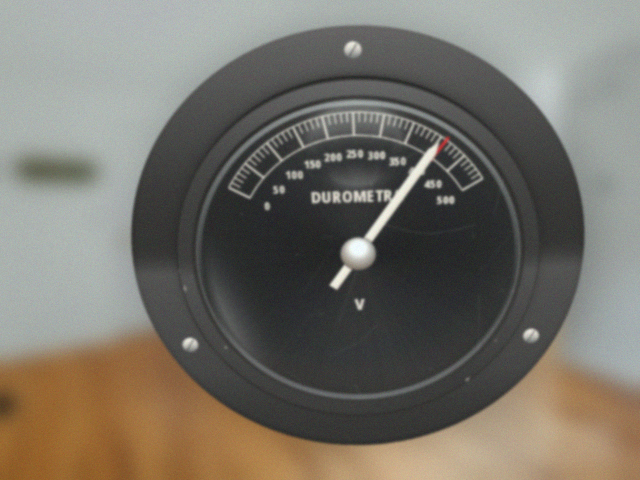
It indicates 400 V
